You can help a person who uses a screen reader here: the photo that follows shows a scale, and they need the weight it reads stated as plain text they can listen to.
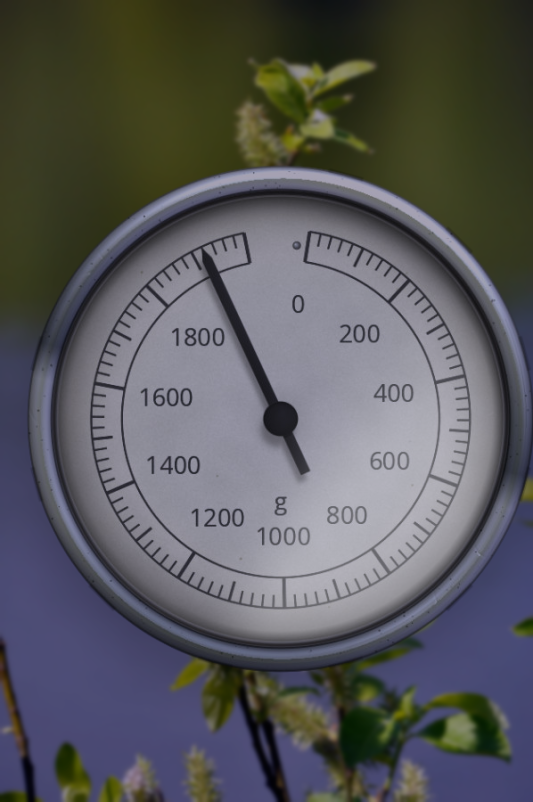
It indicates 1920 g
